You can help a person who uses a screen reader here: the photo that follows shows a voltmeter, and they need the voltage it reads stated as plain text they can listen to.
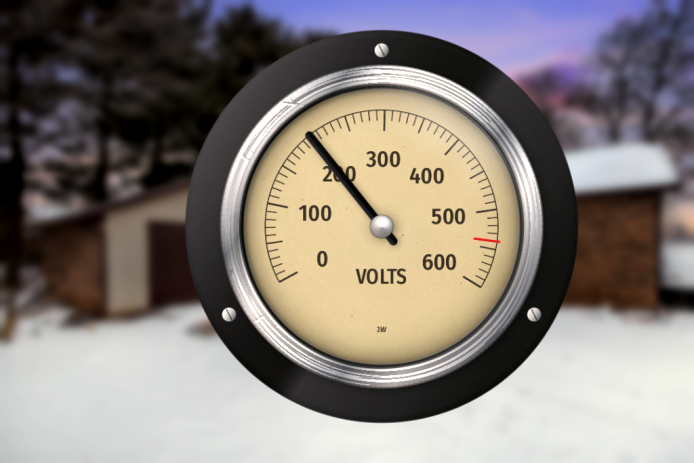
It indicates 200 V
